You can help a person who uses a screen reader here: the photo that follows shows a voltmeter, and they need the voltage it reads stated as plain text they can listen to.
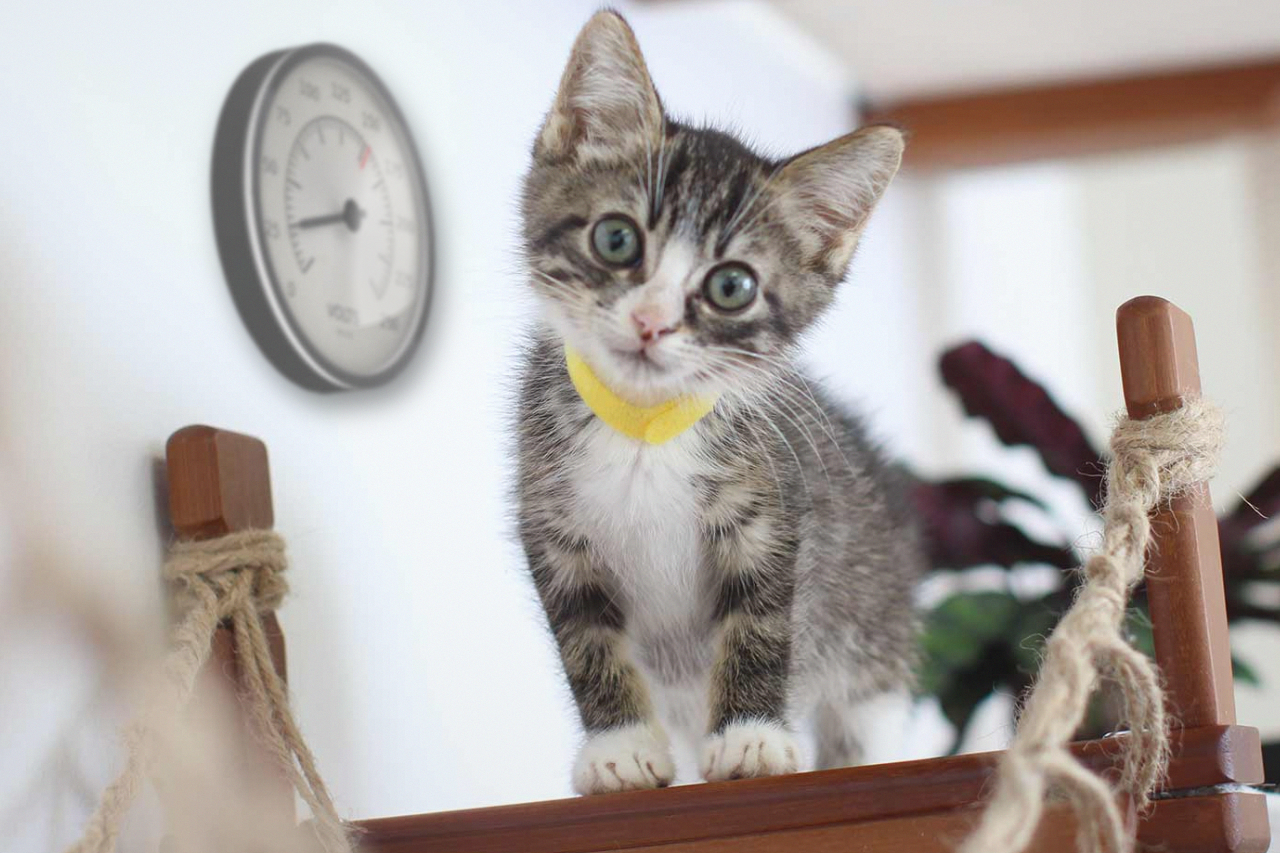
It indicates 25 V
